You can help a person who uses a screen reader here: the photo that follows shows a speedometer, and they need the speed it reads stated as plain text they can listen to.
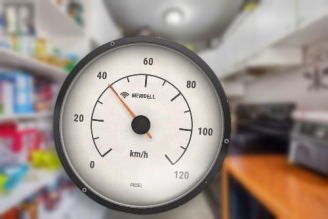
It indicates 40 km/h
